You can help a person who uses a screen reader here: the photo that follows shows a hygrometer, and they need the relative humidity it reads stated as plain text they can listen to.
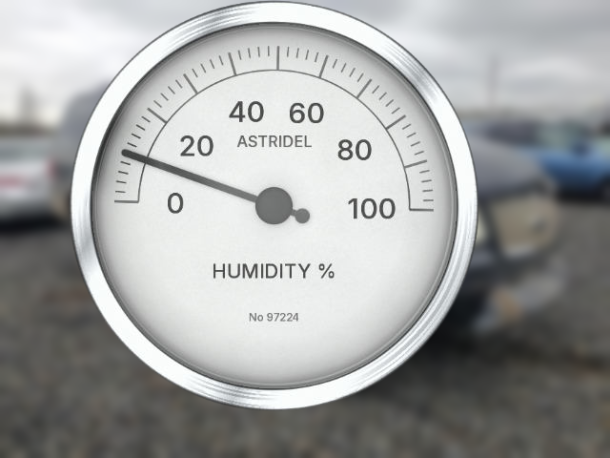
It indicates 10 %
